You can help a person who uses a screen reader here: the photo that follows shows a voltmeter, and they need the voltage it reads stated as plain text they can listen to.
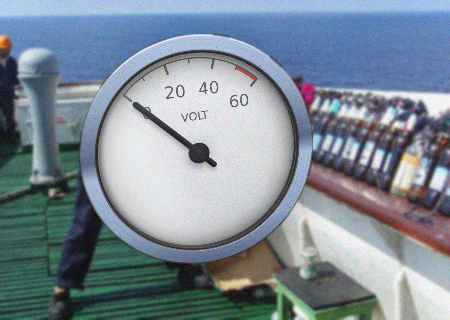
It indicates 0 V
